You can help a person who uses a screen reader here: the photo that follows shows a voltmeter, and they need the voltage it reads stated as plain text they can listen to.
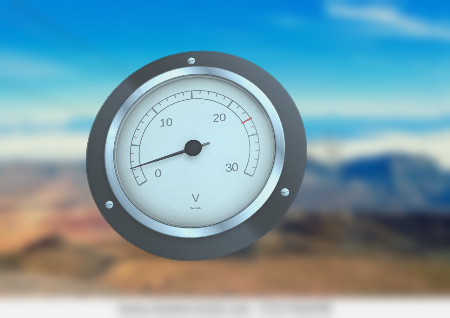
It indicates 2 V
